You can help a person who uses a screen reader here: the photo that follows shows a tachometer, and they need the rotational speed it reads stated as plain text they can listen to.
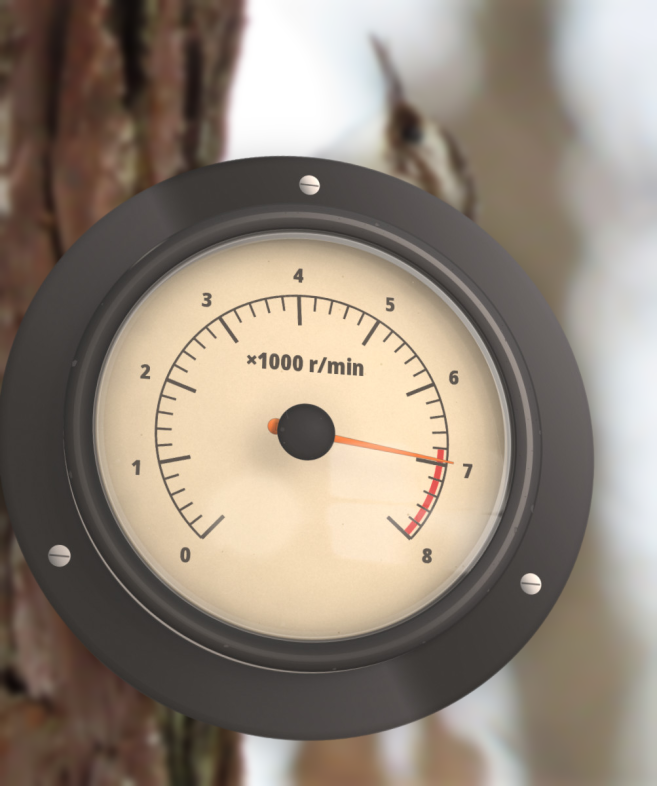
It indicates 7000 rpm
